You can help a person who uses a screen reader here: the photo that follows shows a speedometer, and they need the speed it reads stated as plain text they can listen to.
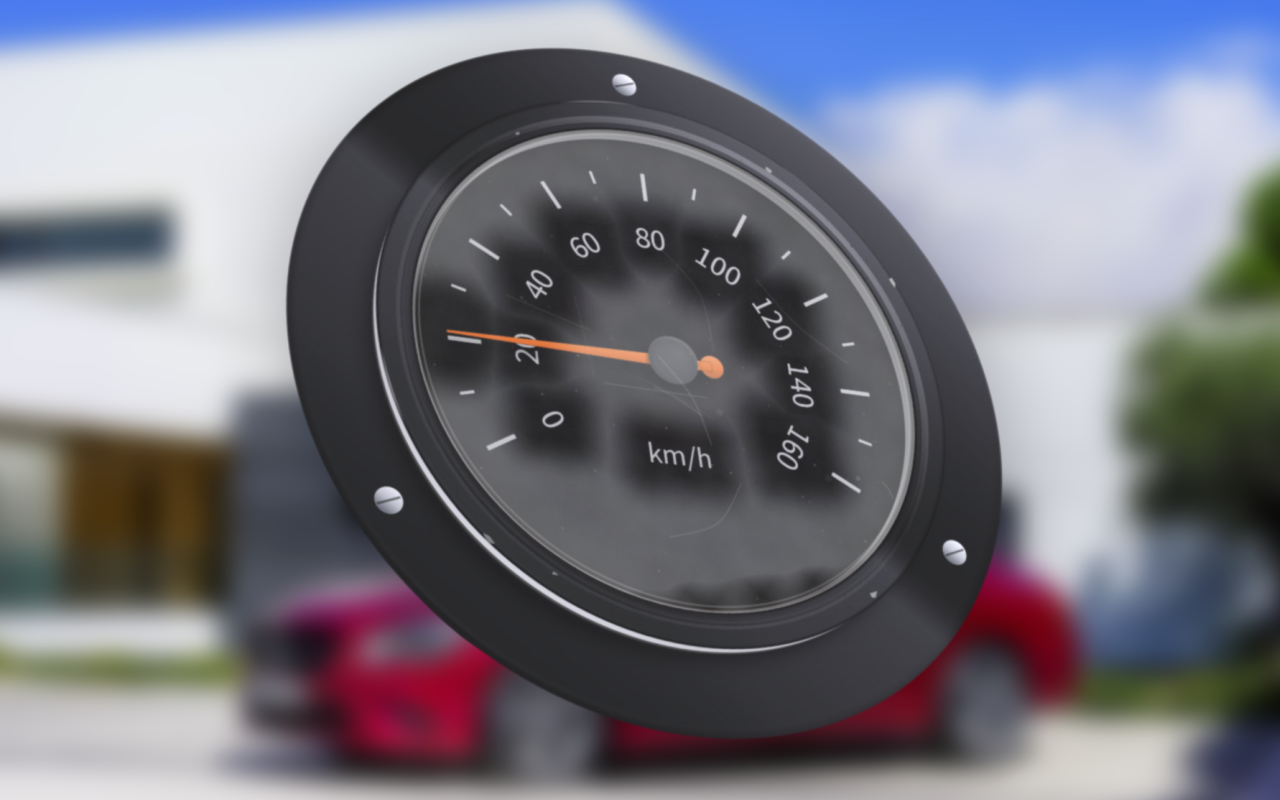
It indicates 20 km/h
